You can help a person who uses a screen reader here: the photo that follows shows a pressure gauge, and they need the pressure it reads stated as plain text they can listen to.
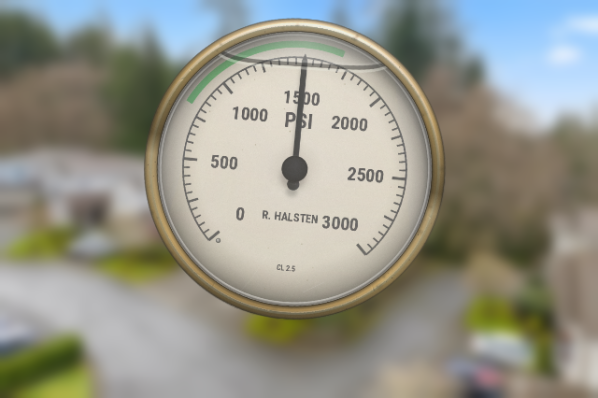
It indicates 1500 psi
